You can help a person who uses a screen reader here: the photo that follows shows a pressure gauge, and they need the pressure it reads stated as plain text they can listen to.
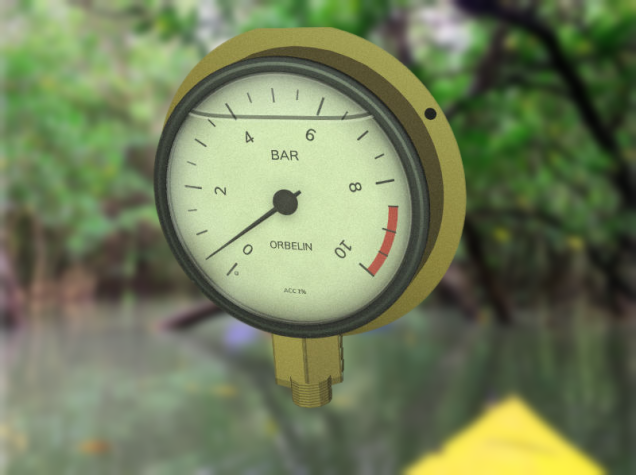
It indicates 0.5 bar
